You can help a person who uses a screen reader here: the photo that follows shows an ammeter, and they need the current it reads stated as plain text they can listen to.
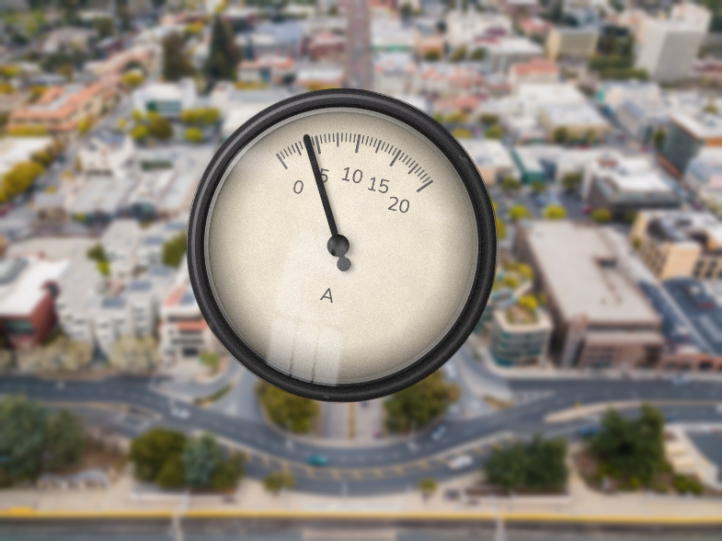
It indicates 4 A
